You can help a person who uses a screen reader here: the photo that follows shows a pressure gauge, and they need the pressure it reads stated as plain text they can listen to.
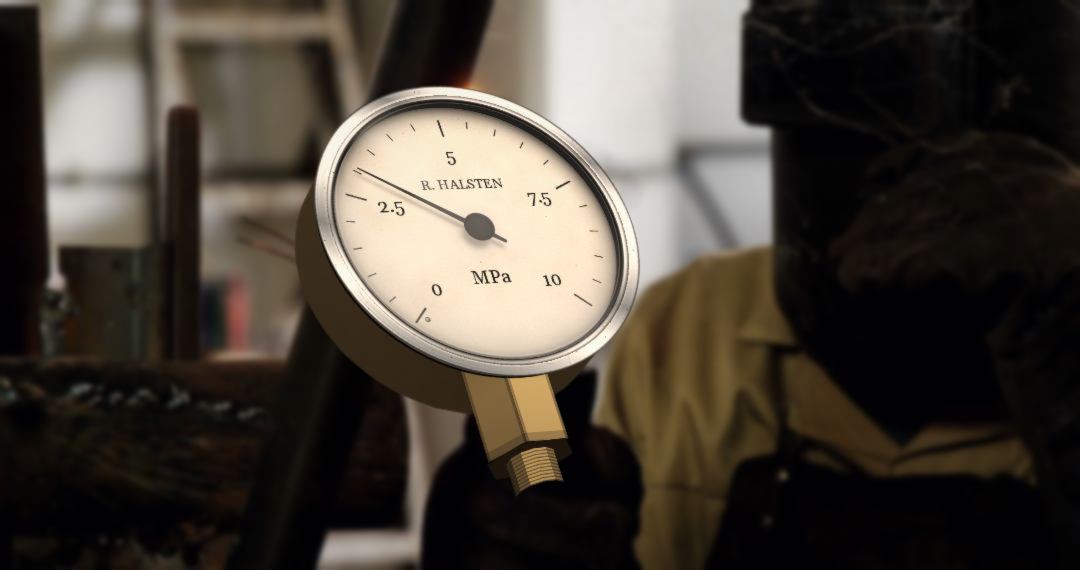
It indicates 3 MPa
